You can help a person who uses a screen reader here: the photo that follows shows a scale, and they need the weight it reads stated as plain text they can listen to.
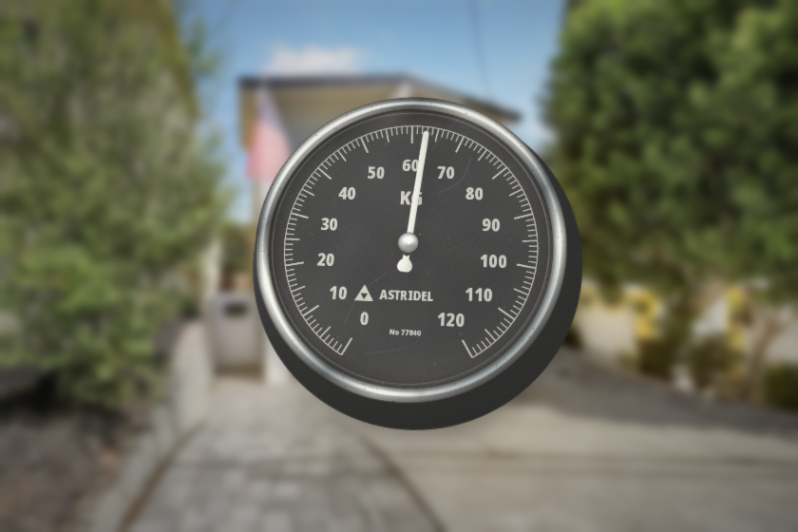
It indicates 63 kg
